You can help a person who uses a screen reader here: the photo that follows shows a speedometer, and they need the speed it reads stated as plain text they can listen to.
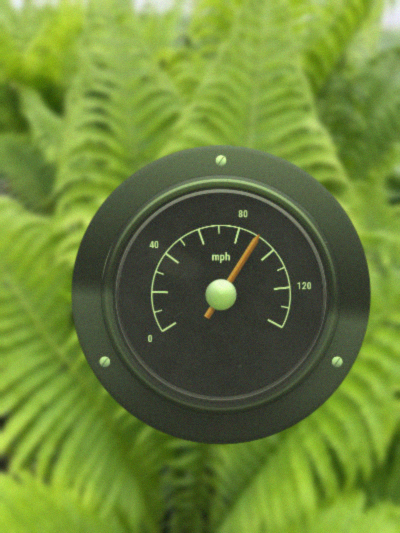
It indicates 90 mph
